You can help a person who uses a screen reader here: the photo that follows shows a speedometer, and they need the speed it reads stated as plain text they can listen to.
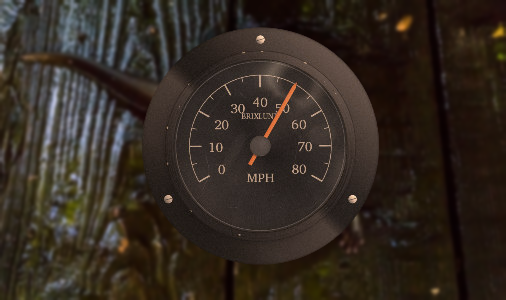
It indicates 50 mph
